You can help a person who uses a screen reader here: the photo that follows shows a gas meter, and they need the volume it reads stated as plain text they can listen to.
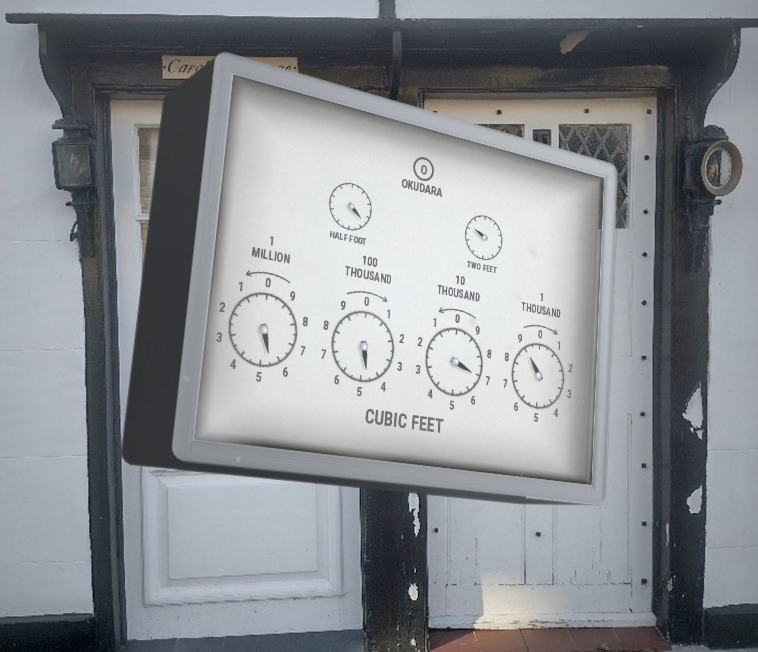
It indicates 546900 ft³
